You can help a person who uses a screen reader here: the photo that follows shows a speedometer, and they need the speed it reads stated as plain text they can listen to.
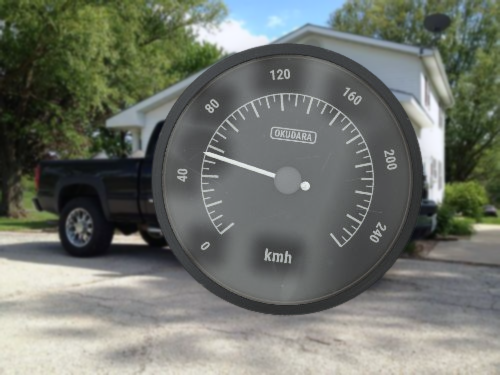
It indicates 55 km/h
